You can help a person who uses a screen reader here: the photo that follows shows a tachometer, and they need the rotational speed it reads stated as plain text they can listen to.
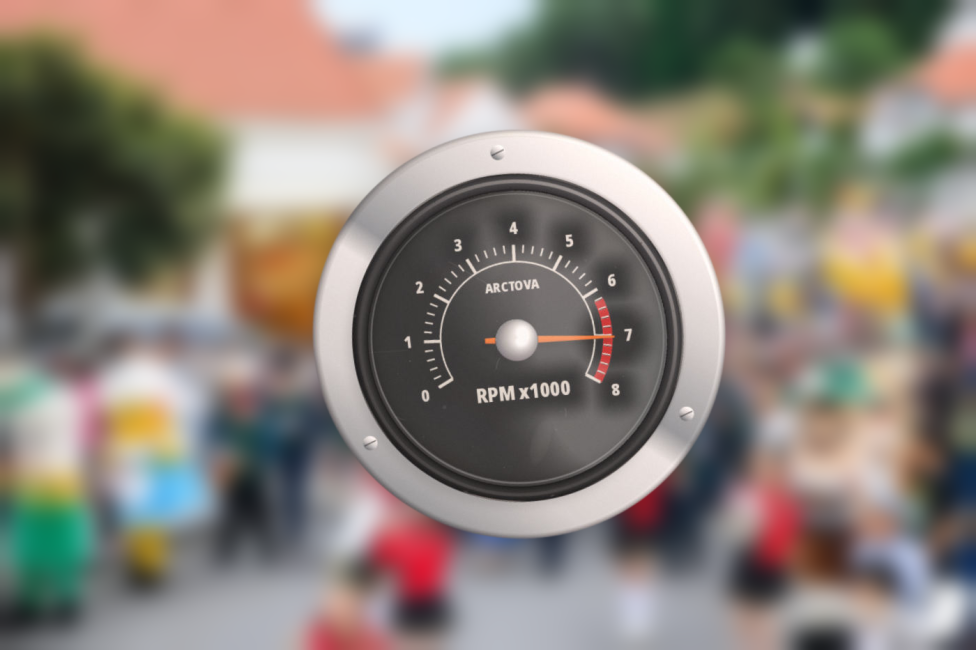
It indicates 7000 rpm
